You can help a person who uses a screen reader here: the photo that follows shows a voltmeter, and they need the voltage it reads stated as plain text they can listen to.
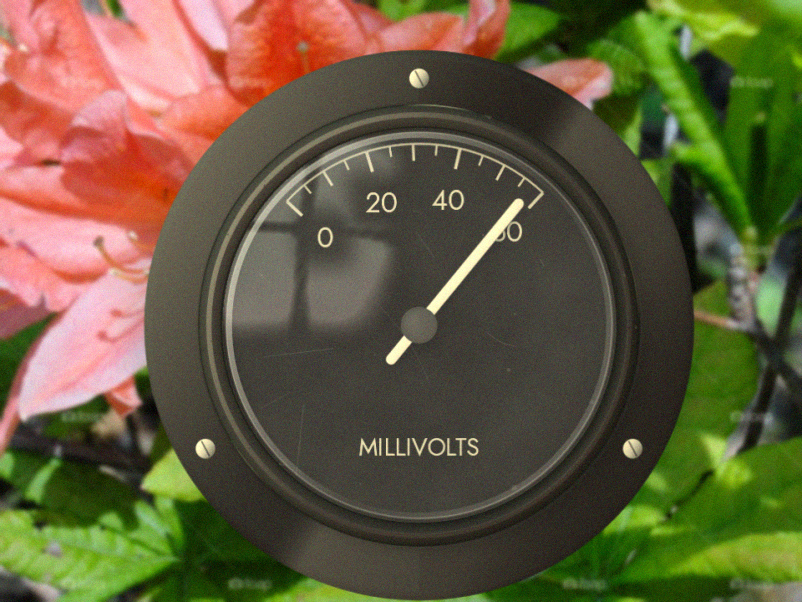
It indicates 57.5 mV
